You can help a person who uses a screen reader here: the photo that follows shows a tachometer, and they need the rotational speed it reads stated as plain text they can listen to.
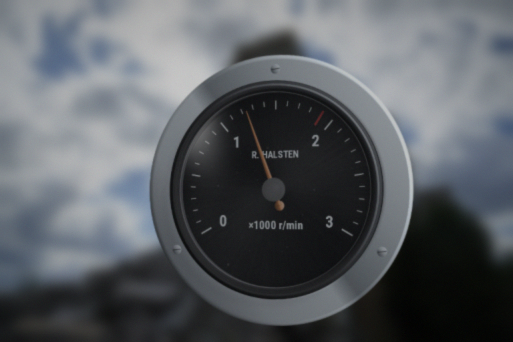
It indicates 1250 rpm
